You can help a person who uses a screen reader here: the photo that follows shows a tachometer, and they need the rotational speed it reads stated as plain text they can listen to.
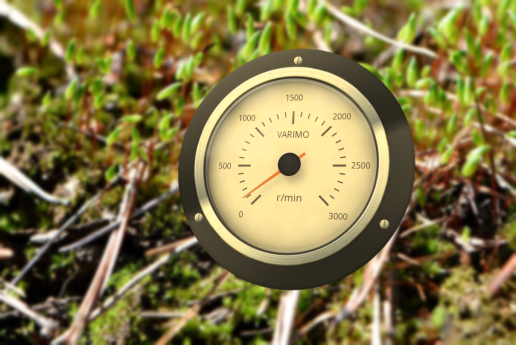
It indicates 100 rpm
